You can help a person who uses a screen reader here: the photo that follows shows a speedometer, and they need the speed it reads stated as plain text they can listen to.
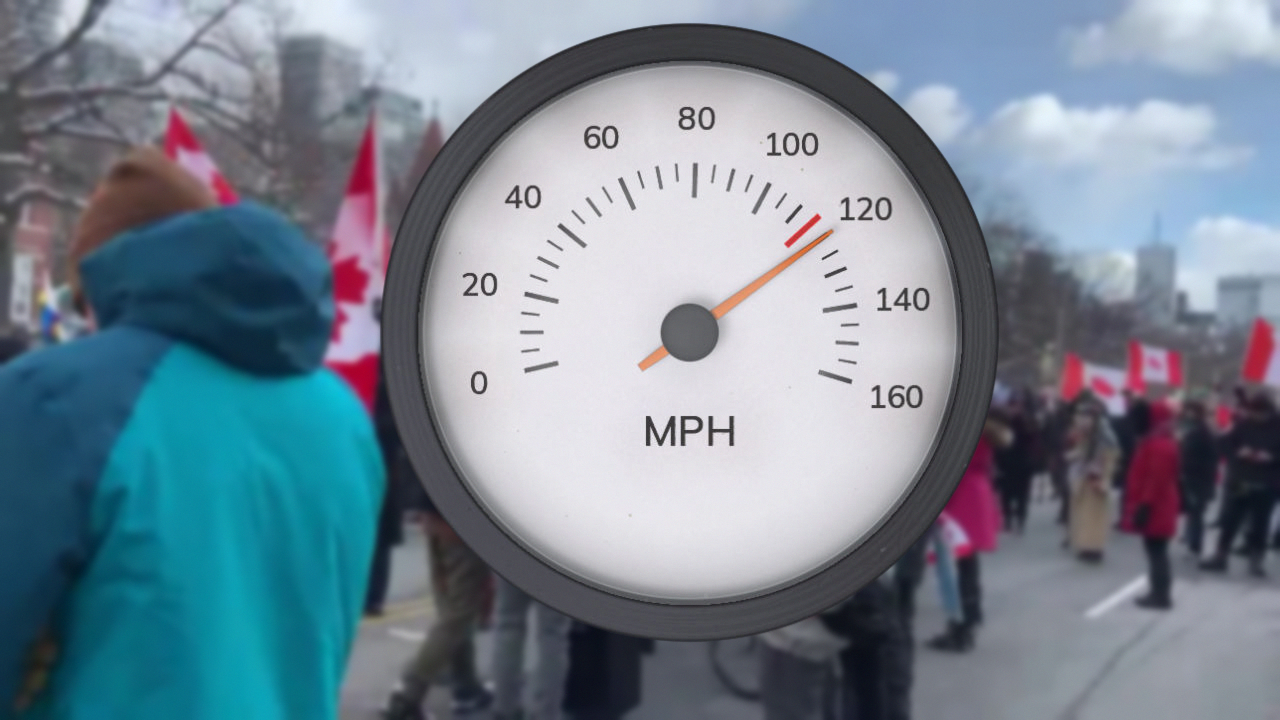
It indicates 120 mph
